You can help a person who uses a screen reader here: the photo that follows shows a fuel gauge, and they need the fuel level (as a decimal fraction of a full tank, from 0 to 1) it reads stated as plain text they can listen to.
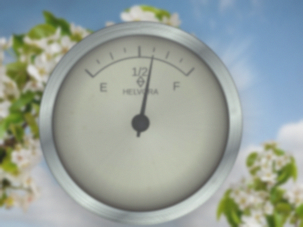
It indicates 0.625
